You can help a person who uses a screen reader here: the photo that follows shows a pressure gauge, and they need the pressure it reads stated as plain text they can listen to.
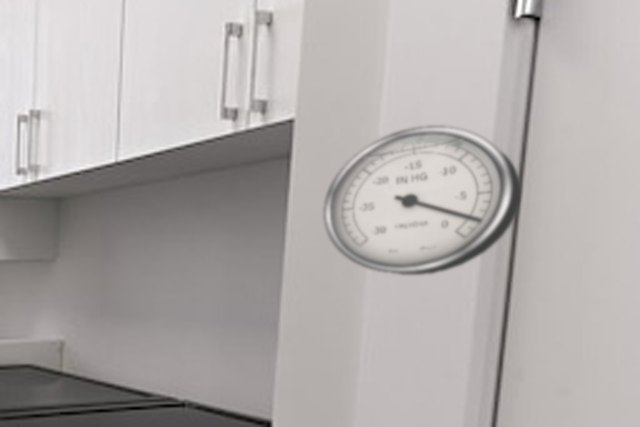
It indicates -2 inHg
